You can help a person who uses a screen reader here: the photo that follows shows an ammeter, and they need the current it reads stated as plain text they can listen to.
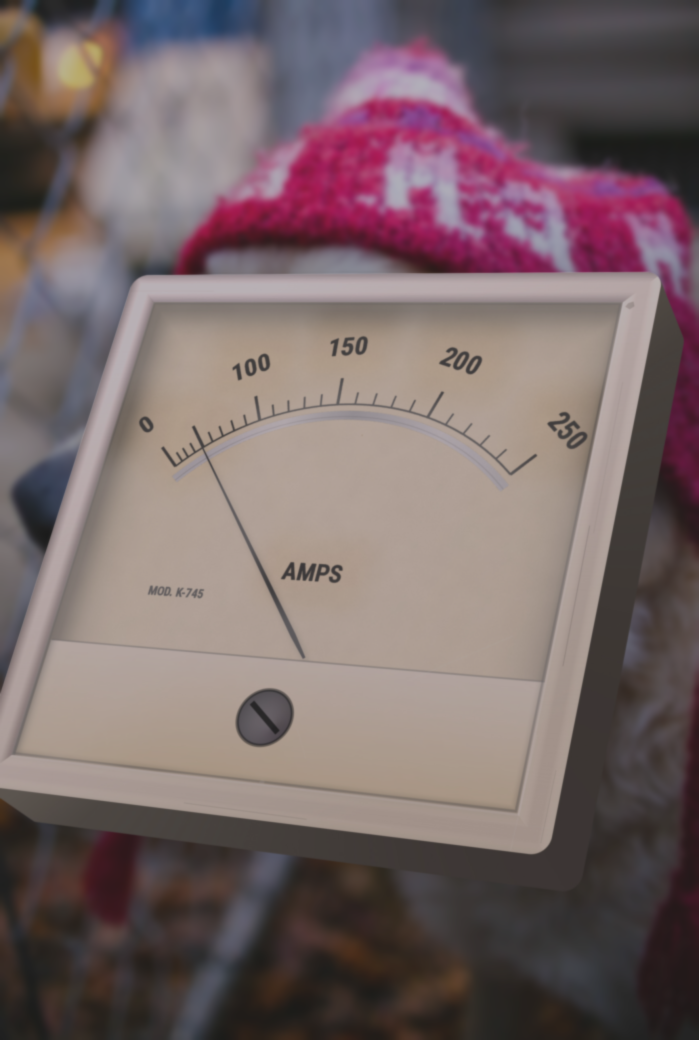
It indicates 50 A
